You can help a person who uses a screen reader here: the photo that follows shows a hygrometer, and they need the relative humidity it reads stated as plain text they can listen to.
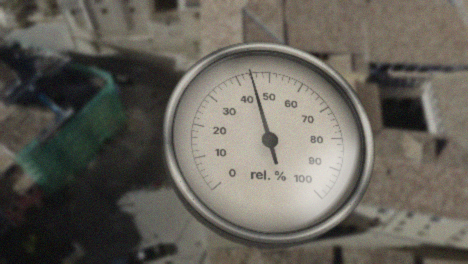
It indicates 44 %
